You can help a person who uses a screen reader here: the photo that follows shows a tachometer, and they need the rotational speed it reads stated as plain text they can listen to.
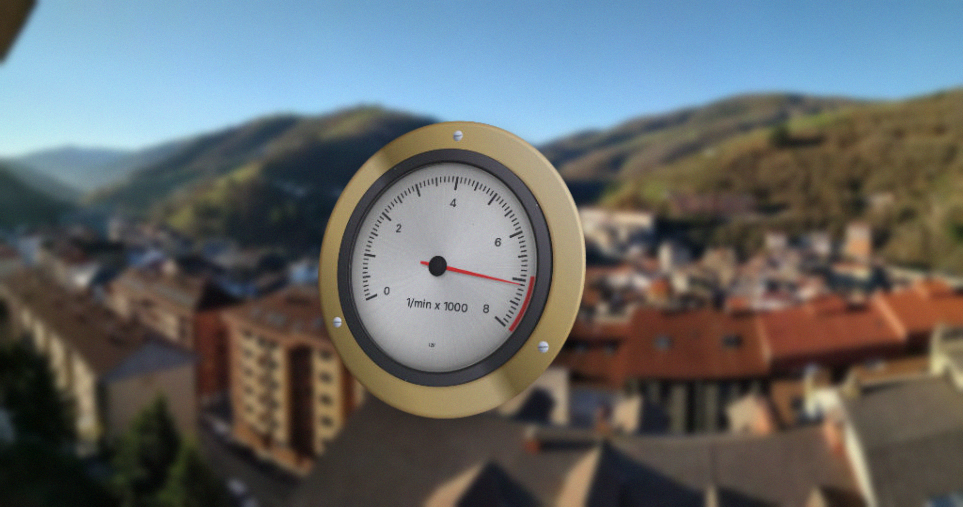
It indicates 7100 rpm
